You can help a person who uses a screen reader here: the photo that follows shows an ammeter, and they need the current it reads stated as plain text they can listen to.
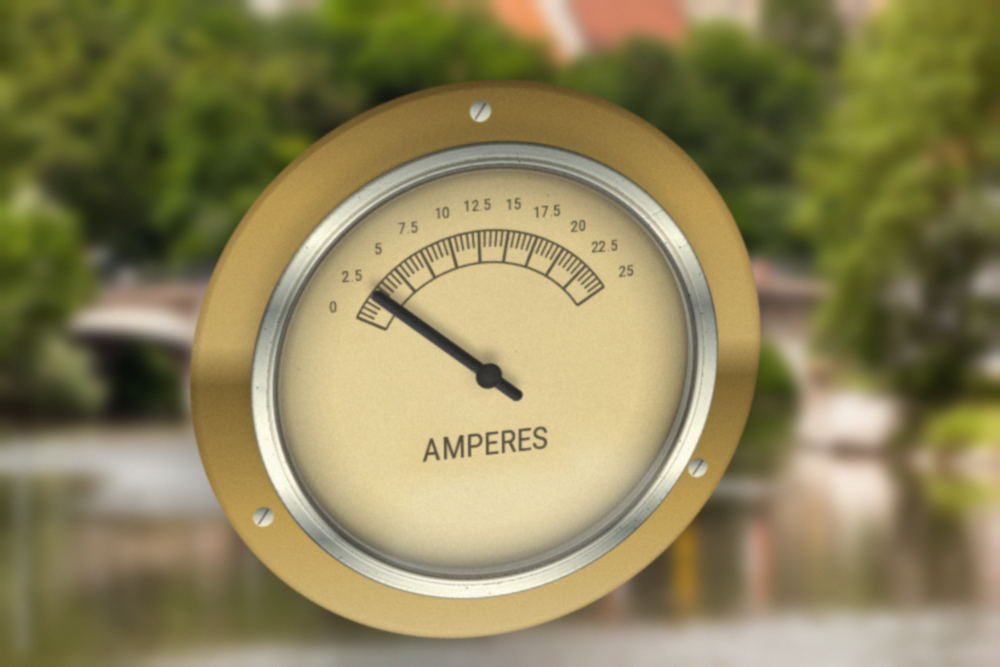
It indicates 2.5 A
